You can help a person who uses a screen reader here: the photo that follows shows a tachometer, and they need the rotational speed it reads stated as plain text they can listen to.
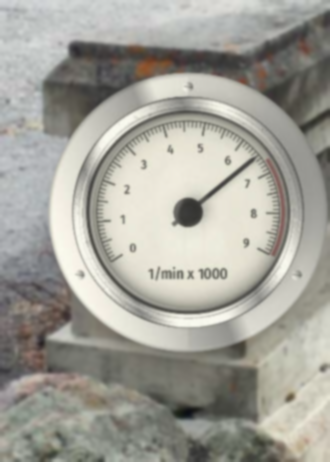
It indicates 6500 rpm
